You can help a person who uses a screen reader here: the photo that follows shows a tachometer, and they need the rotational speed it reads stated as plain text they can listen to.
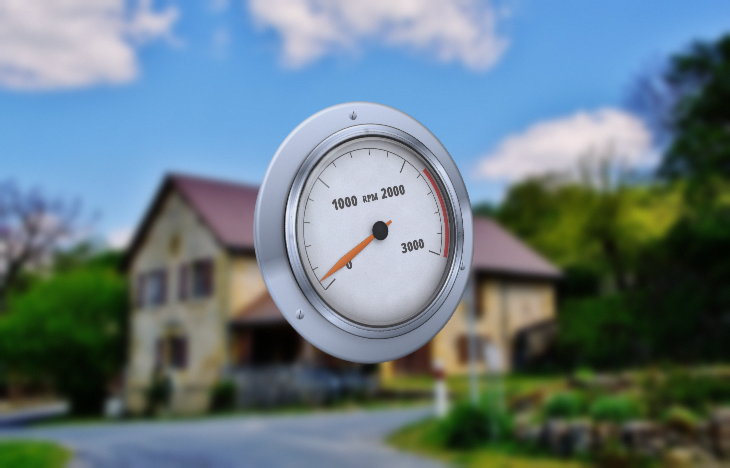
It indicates 100 rpm
